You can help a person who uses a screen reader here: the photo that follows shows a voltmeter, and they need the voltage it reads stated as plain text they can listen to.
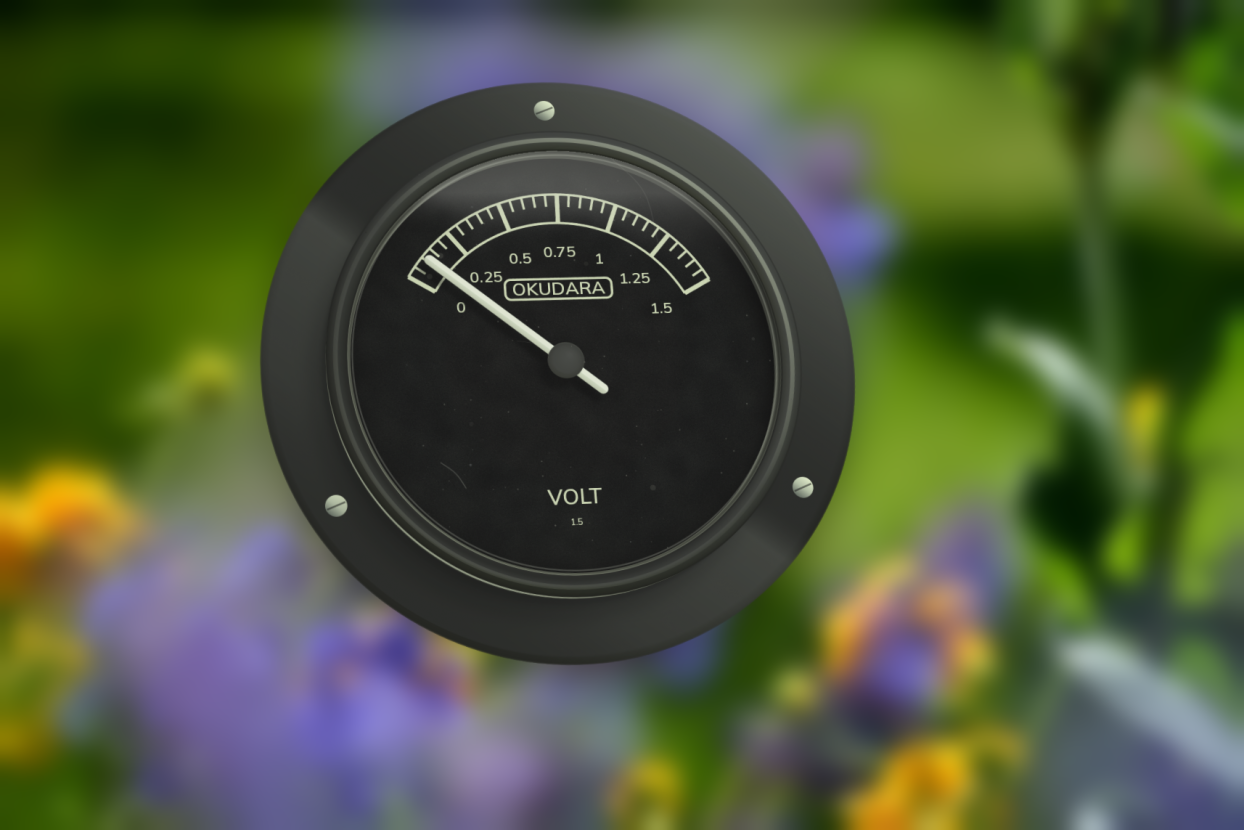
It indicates 0.1 V
